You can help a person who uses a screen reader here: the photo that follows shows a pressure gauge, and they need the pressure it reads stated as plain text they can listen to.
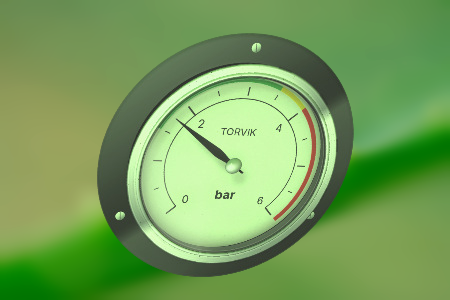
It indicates 1.75 bar
